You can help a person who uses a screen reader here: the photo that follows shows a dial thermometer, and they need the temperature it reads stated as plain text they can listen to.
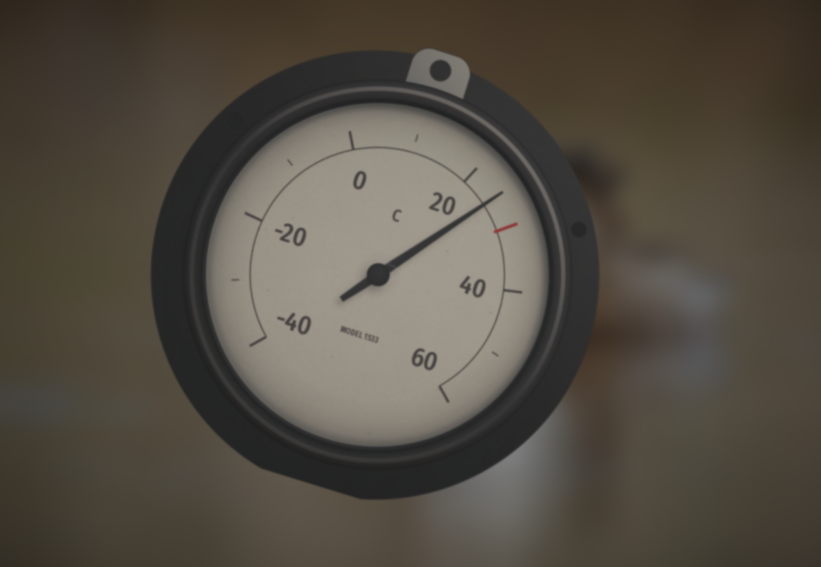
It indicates 25 °C
